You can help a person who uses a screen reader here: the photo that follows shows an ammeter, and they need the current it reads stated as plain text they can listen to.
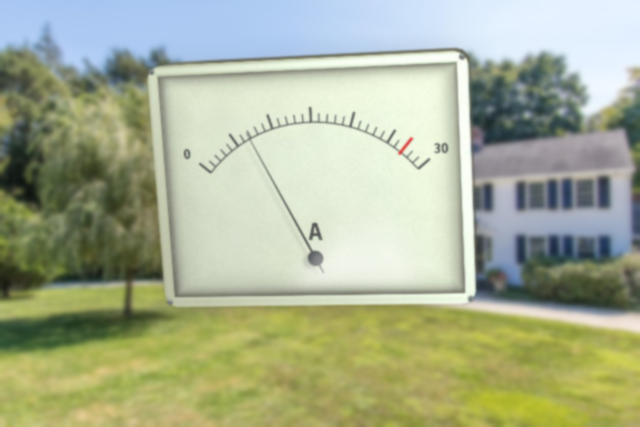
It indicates 7 A
